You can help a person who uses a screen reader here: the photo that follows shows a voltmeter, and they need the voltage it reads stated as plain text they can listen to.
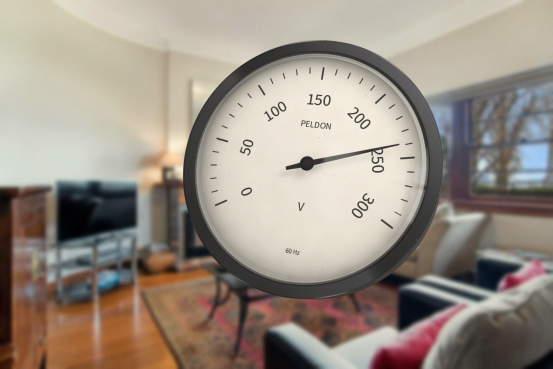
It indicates 240 V
